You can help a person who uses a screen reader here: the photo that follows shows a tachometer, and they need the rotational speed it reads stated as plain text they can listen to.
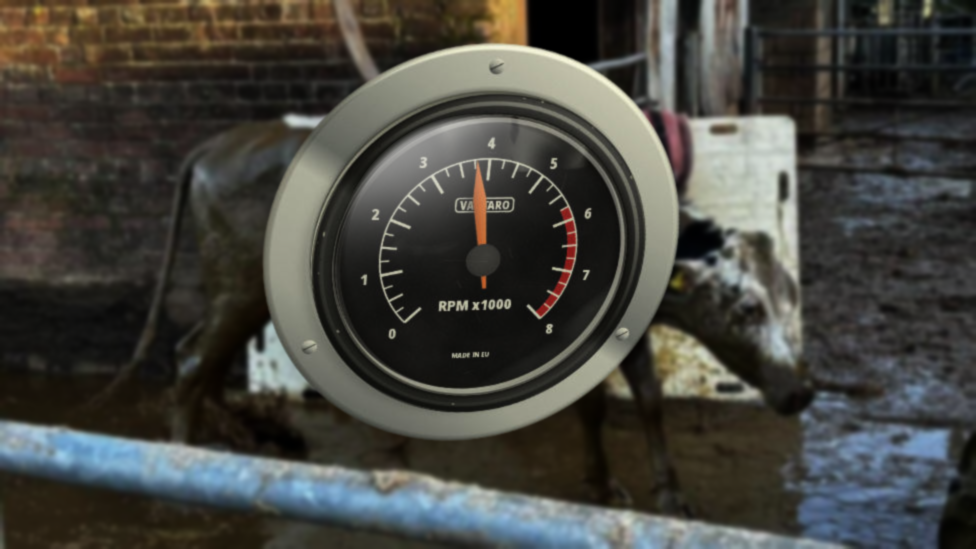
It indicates 3750 rpm
